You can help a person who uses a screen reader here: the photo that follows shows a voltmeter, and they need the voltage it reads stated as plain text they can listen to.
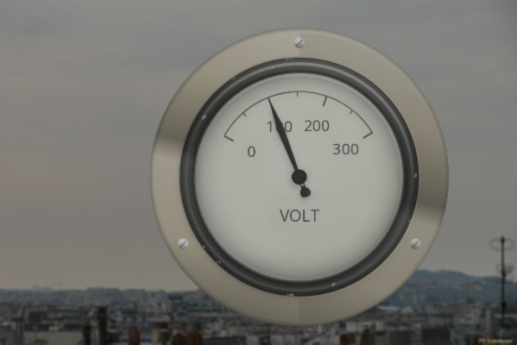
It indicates 100 V
